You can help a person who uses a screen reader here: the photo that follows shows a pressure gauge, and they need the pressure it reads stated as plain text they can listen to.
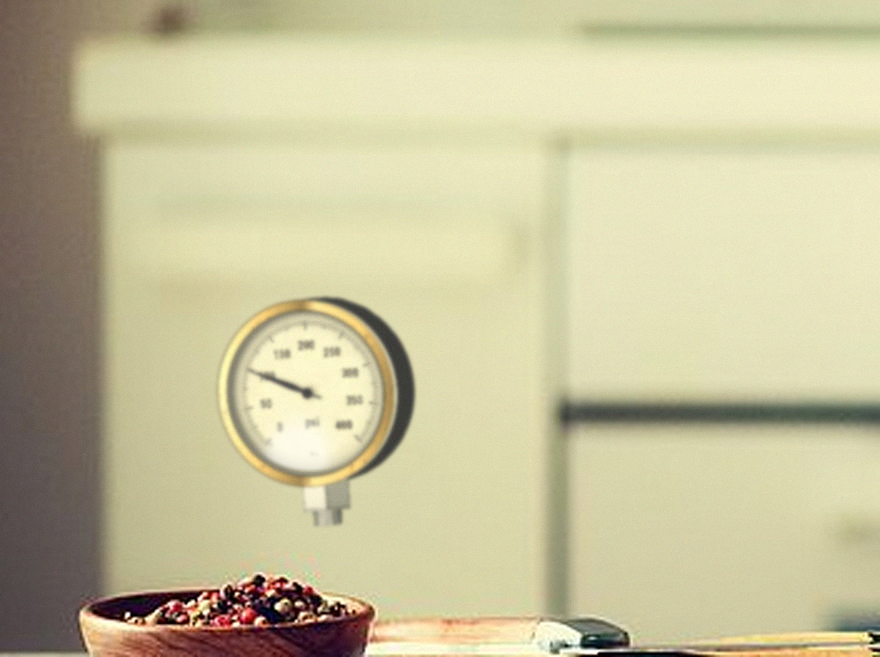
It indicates 100 psi
